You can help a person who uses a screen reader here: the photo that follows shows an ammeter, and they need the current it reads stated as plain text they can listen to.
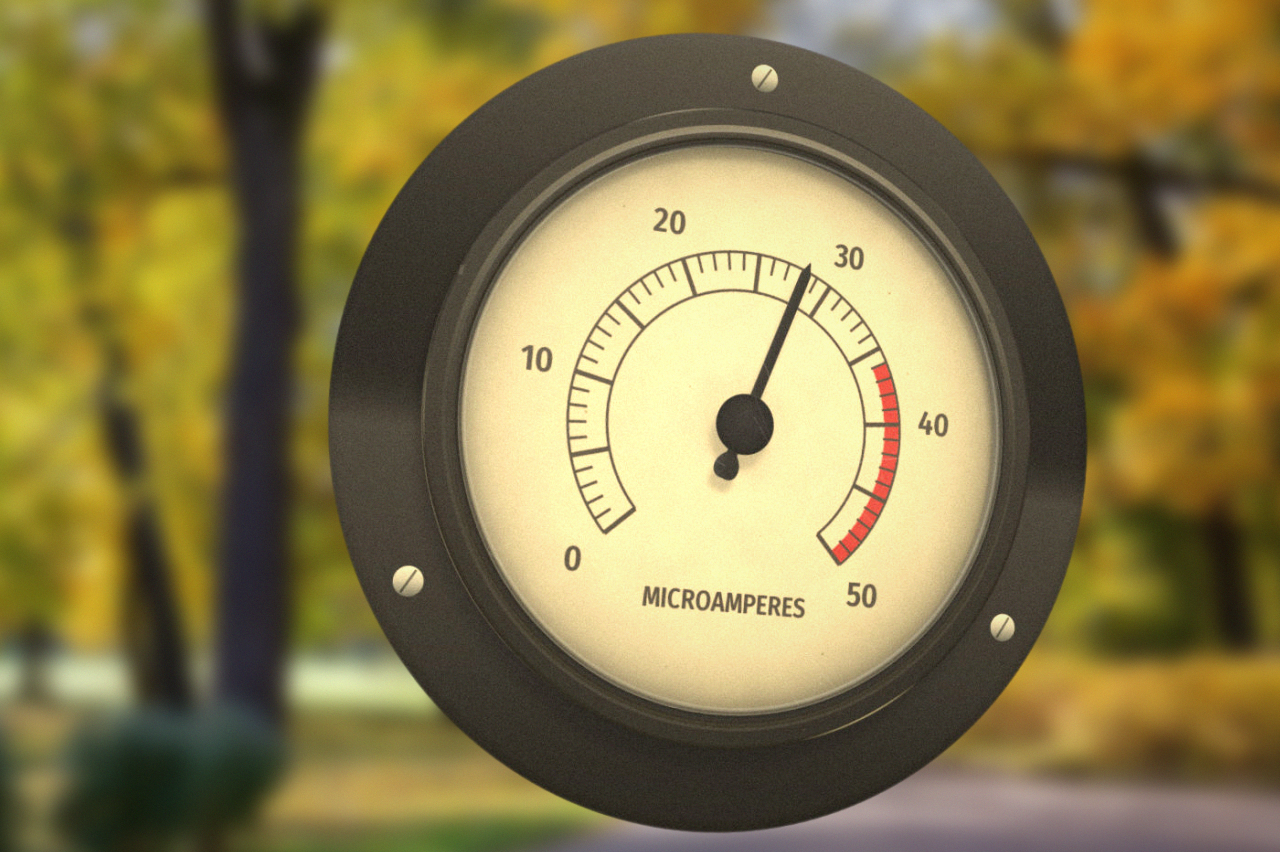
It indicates 28 µA
